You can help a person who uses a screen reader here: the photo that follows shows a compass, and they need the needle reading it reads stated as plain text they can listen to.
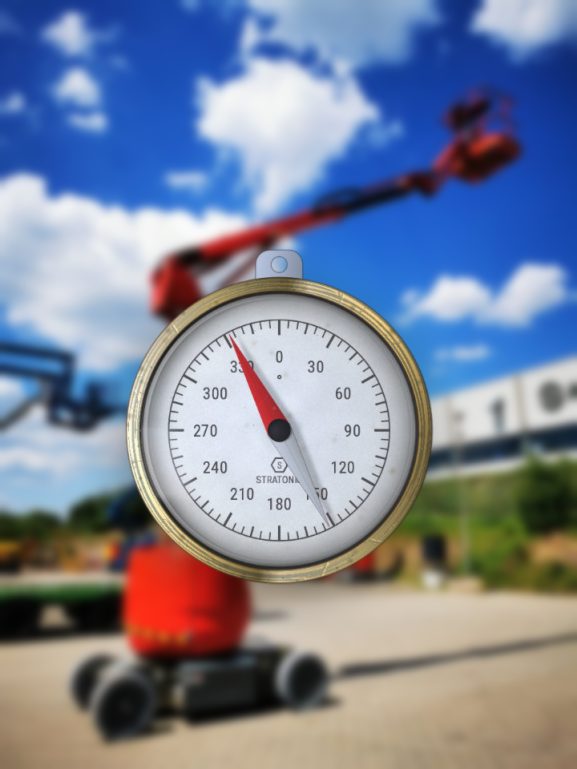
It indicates 332.5 °
